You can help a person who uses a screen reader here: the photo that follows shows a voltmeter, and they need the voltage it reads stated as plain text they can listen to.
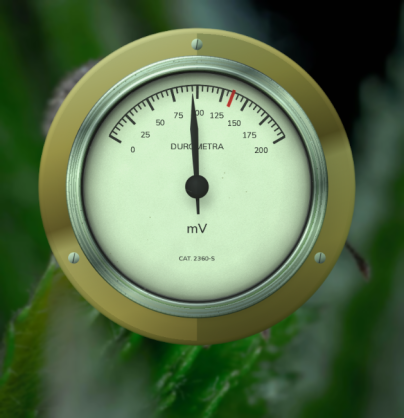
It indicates 95 mV
